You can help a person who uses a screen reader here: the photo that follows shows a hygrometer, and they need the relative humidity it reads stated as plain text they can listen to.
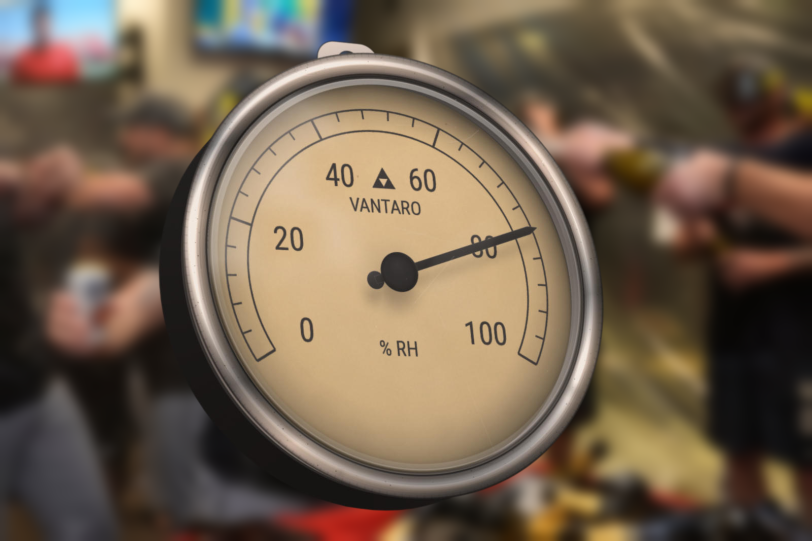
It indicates 80 %
